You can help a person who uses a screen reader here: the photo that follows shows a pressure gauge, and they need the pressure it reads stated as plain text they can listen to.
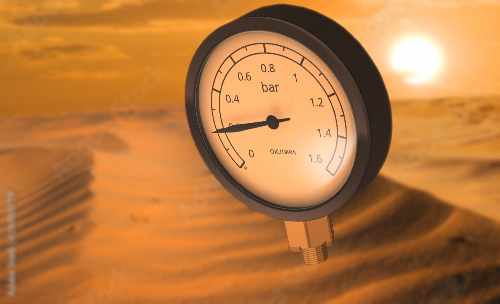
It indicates 0.2 bar
